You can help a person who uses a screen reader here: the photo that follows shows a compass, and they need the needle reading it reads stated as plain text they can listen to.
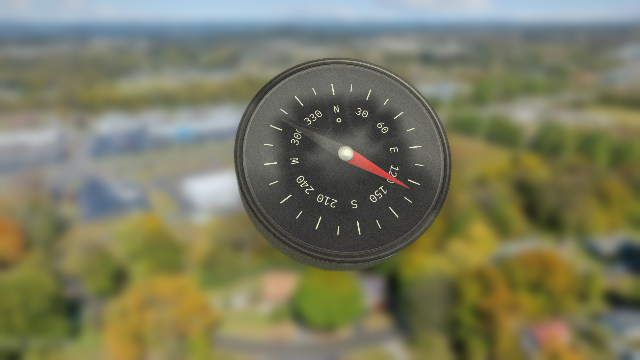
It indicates 127.5 °
